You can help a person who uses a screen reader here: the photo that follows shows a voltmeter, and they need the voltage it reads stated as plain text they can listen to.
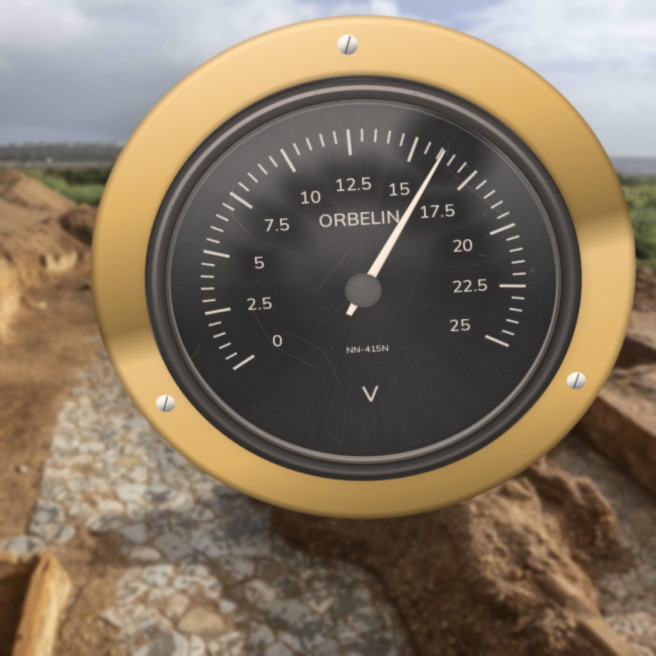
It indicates 16 V
